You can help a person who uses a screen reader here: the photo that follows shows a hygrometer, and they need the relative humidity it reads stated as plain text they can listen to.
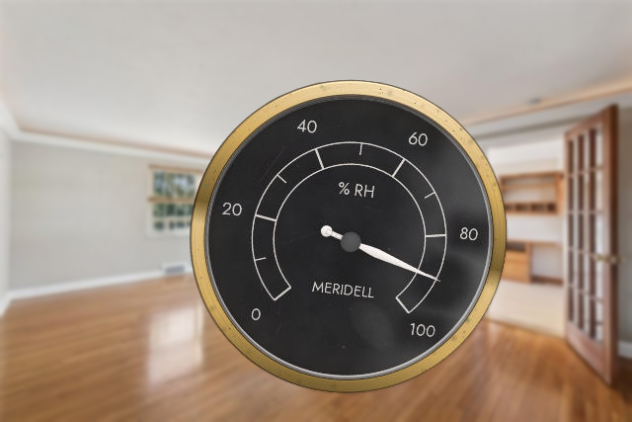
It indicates 90 %
